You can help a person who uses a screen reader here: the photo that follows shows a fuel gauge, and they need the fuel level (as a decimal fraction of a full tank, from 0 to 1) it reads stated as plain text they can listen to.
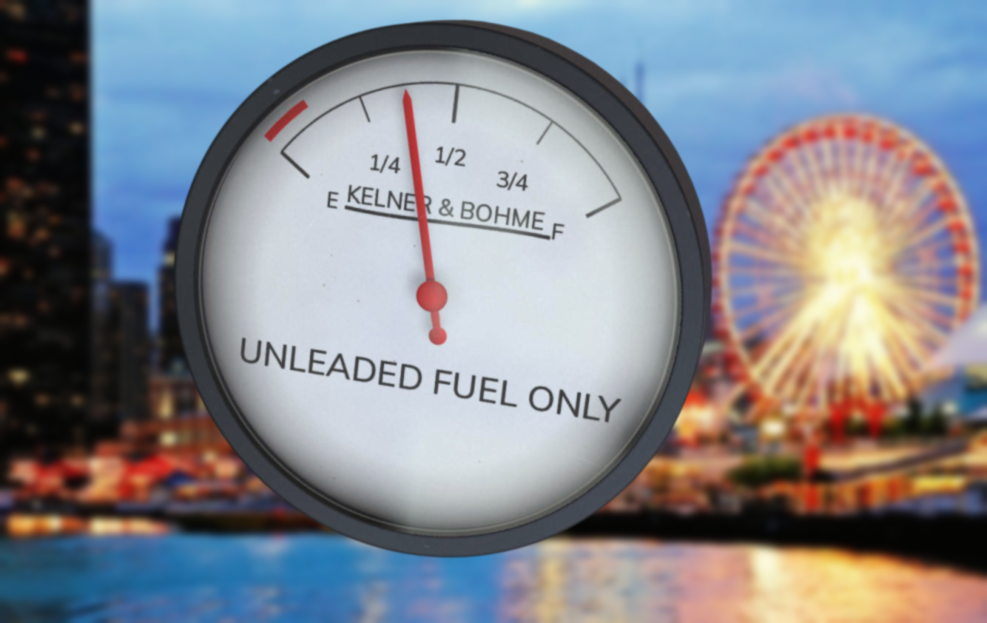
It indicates 0.375
